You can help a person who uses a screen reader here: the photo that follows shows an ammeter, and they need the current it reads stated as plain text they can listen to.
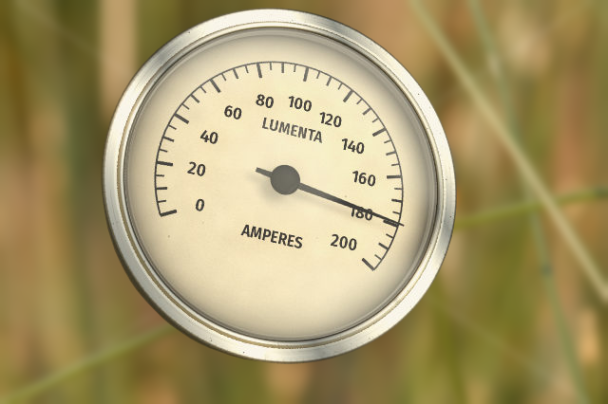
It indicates 180 A
